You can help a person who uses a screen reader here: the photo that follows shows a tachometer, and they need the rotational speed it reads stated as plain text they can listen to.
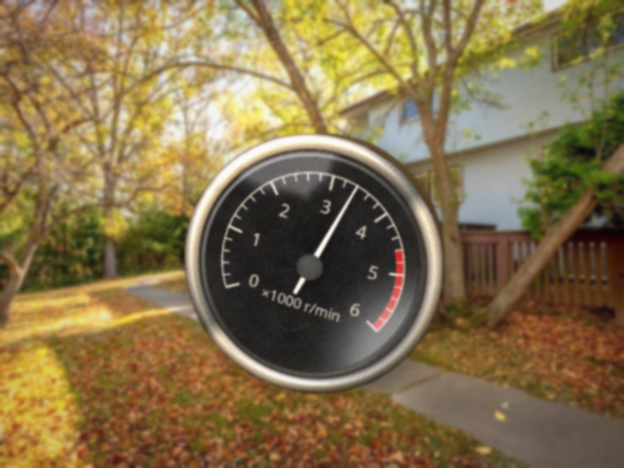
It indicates 3400 rpm
